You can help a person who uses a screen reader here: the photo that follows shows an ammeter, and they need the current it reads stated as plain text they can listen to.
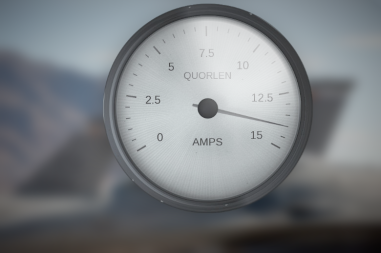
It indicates 14 A
